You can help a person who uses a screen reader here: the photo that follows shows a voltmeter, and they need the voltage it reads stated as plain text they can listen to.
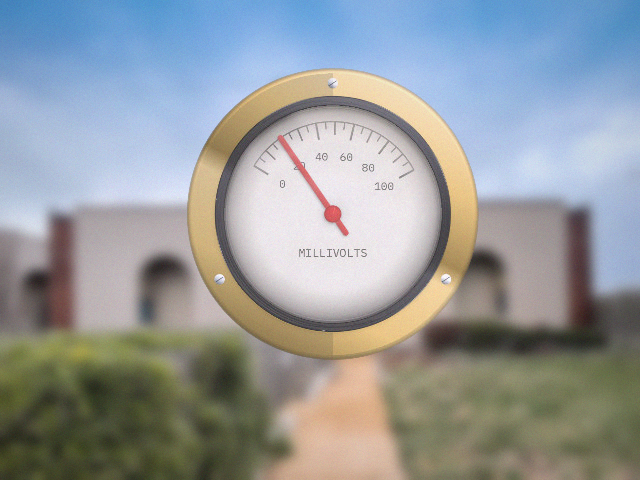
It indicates 20 mV
